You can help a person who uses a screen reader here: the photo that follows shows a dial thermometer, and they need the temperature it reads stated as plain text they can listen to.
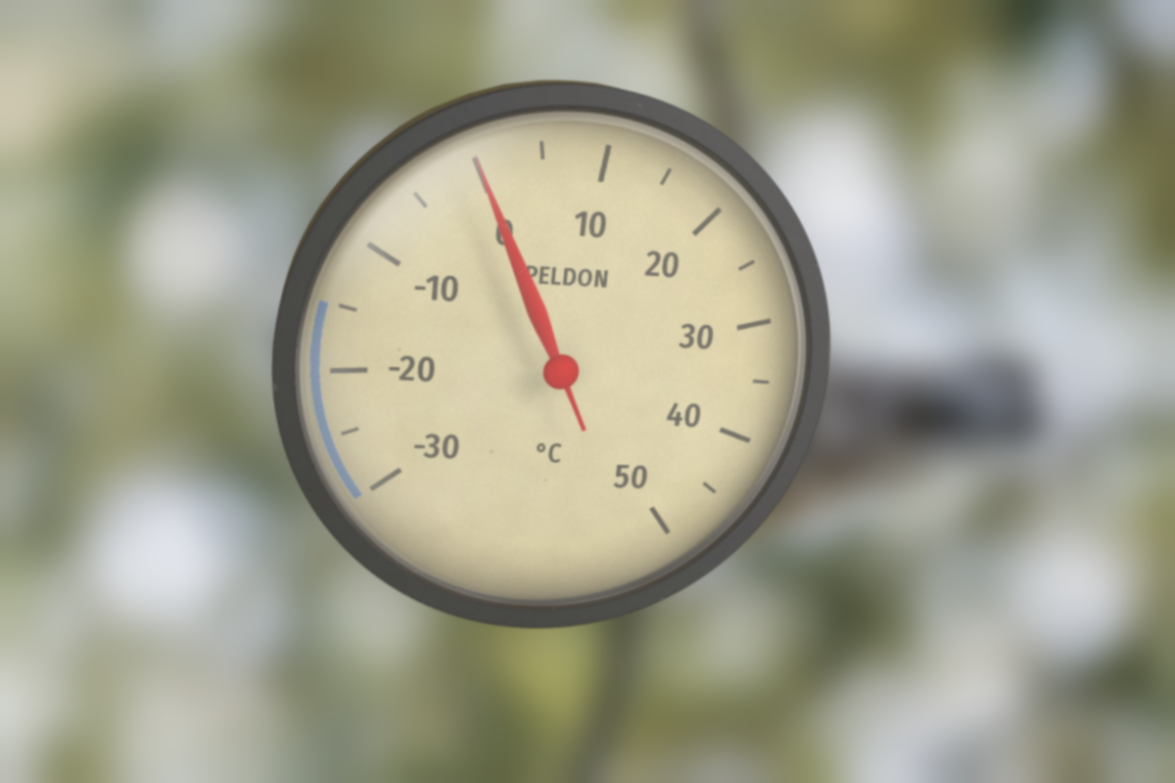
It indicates 0 °C
